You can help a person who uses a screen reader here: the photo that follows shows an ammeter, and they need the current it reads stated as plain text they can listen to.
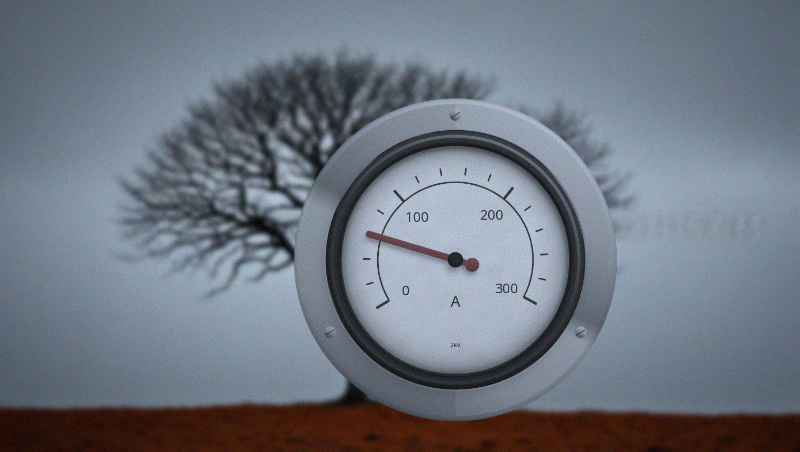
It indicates 60 A
